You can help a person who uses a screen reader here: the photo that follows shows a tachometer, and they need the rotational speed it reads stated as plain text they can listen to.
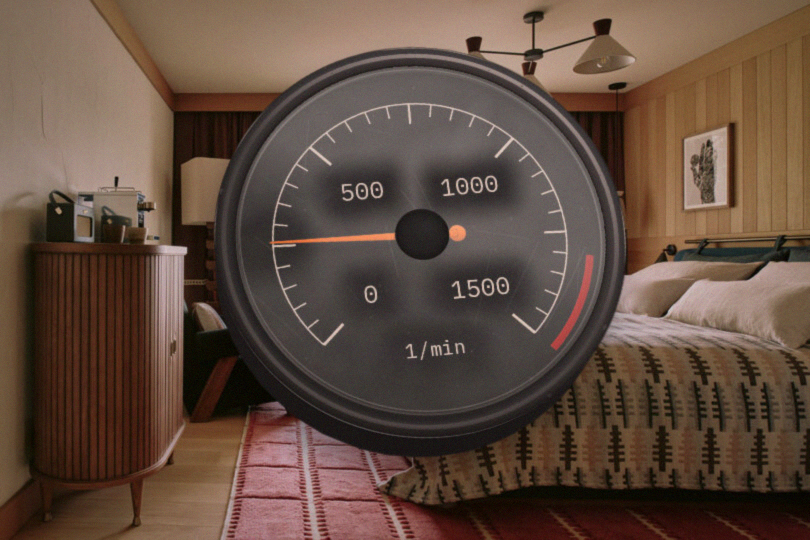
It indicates 250 rpm
